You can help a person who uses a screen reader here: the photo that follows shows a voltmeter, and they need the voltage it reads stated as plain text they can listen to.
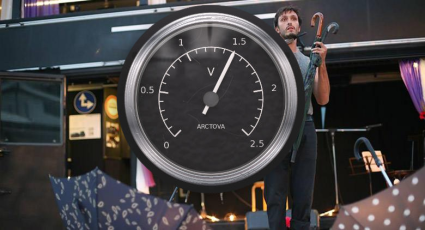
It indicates 1.5 V
